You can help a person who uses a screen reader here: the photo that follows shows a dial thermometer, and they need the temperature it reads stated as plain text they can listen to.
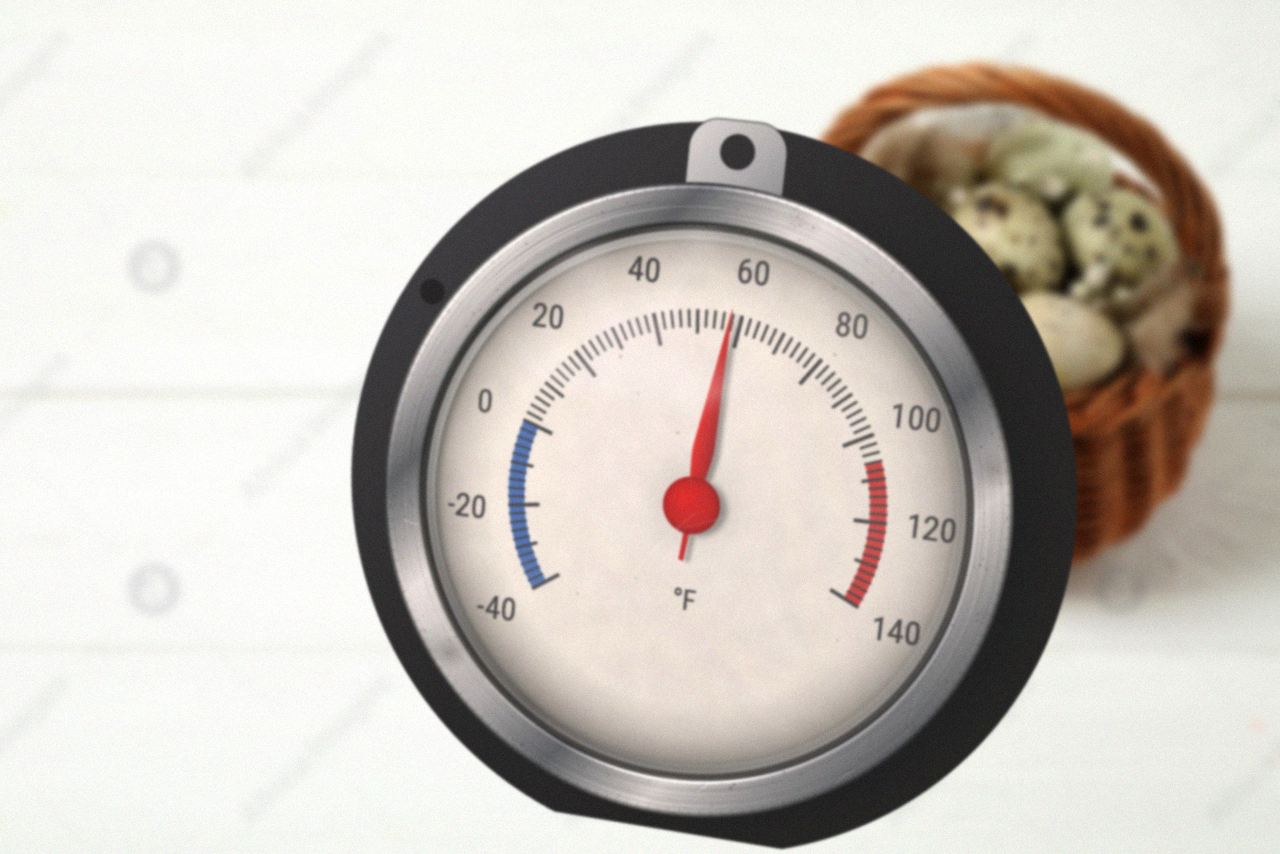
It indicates 58 °F
